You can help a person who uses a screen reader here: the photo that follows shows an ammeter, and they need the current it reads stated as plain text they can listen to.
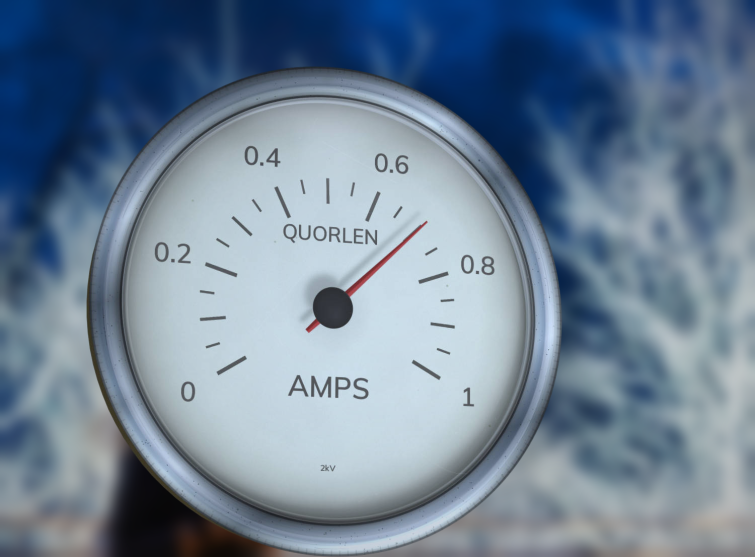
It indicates 0.7 A
